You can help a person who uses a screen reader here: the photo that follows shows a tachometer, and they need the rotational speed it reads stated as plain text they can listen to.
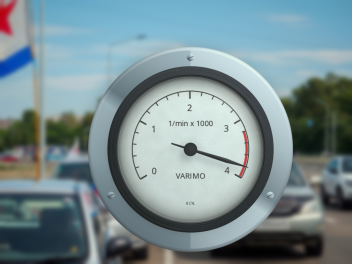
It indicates 3800 rpm
